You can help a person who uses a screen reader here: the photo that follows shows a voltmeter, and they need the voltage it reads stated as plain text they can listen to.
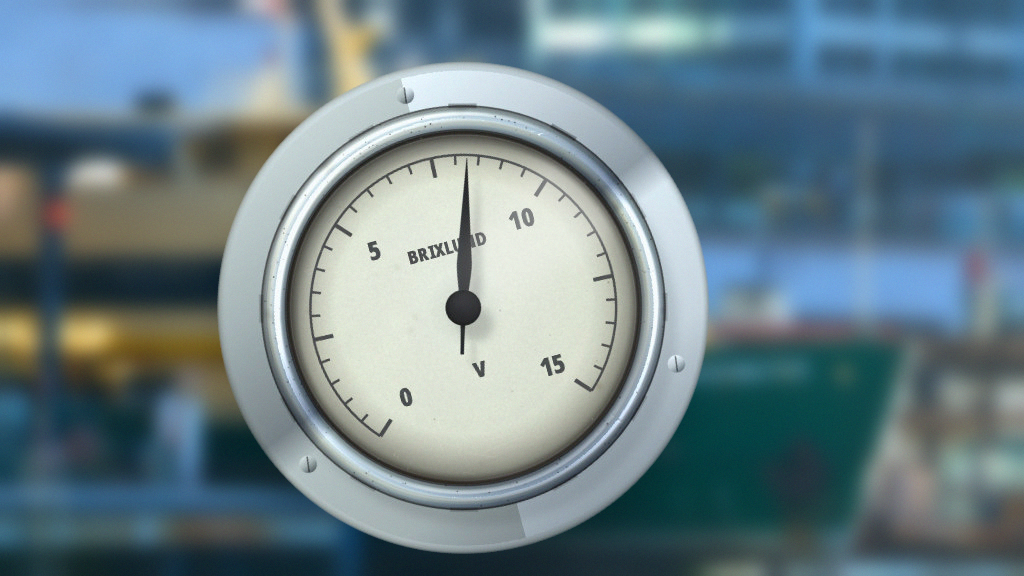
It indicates 8.25 V
